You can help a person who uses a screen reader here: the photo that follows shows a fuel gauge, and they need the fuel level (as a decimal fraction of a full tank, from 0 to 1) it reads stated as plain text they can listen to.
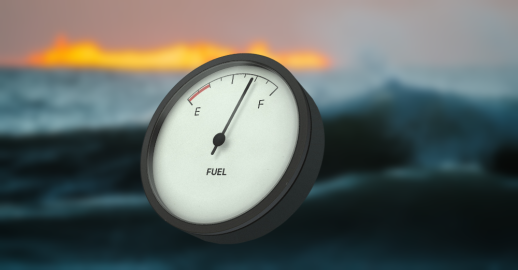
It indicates 0.75
